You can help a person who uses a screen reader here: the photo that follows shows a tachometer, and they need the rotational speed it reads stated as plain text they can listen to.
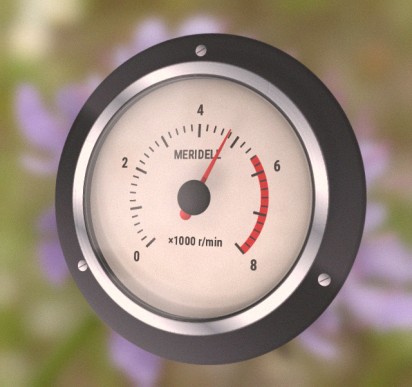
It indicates 4800 rpm
